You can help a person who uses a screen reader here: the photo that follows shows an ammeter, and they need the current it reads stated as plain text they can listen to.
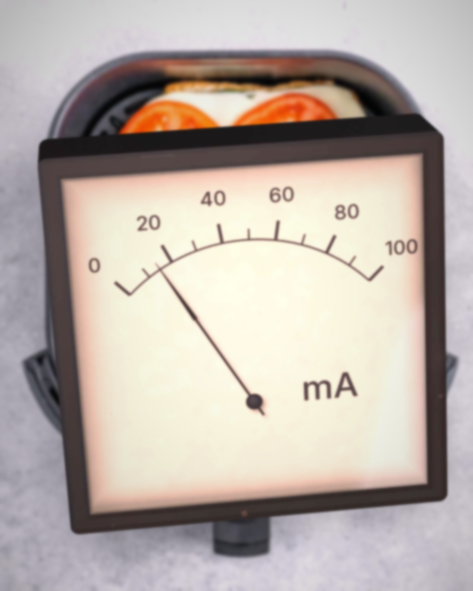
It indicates 15 mA
